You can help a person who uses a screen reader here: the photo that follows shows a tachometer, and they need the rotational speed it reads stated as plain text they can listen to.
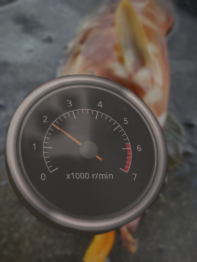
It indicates 2000 rpm
